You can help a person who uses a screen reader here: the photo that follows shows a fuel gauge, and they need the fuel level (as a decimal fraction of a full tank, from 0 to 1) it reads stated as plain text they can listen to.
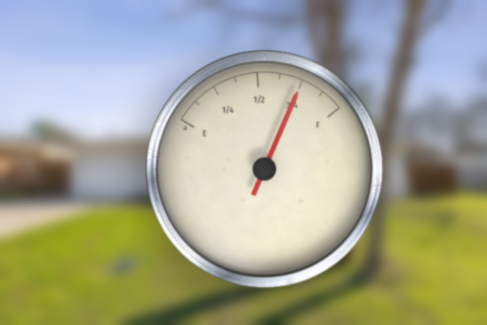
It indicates 0.75
